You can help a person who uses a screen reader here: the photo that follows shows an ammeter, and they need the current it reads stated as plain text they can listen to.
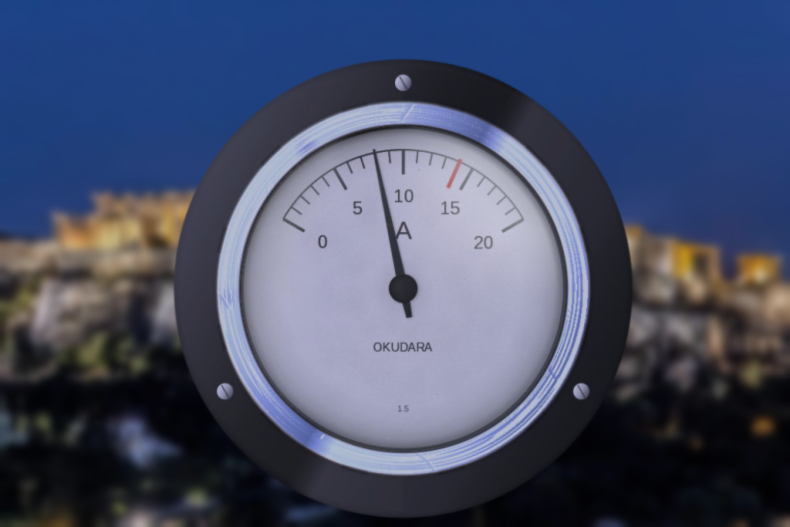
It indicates 8 A
